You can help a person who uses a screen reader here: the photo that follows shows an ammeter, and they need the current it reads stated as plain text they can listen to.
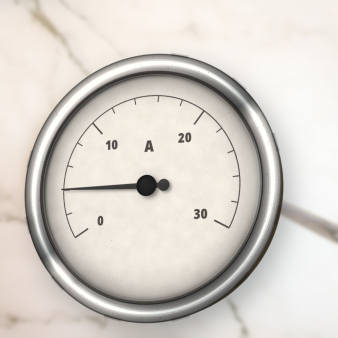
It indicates 4 A
